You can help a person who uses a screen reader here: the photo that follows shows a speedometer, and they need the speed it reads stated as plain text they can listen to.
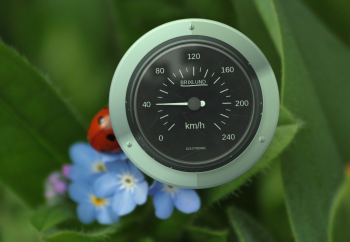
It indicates 40 km/h
